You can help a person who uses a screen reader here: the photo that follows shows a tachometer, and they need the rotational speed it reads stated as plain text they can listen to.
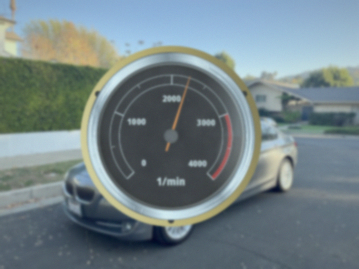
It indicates 2250 rpm
